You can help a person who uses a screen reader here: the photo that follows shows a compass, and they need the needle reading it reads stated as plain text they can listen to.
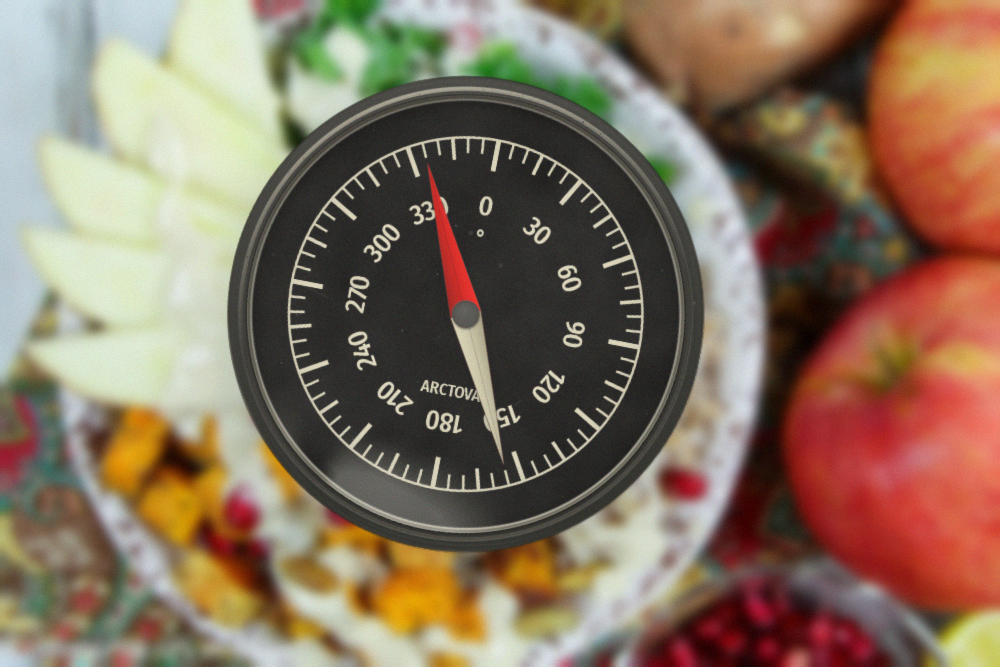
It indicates 335 °
